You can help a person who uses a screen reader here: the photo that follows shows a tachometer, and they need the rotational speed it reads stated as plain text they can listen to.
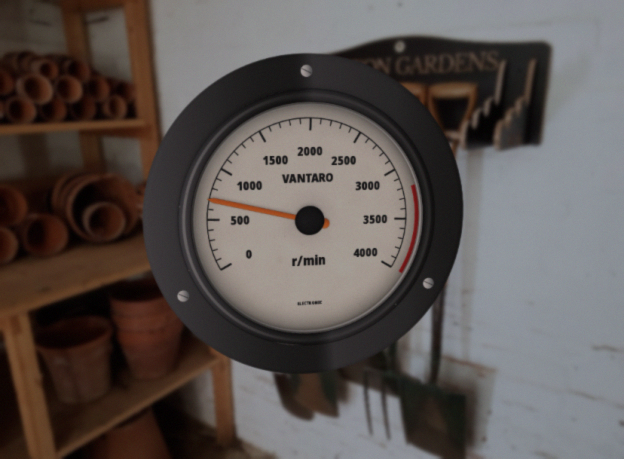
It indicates 700 rpm
